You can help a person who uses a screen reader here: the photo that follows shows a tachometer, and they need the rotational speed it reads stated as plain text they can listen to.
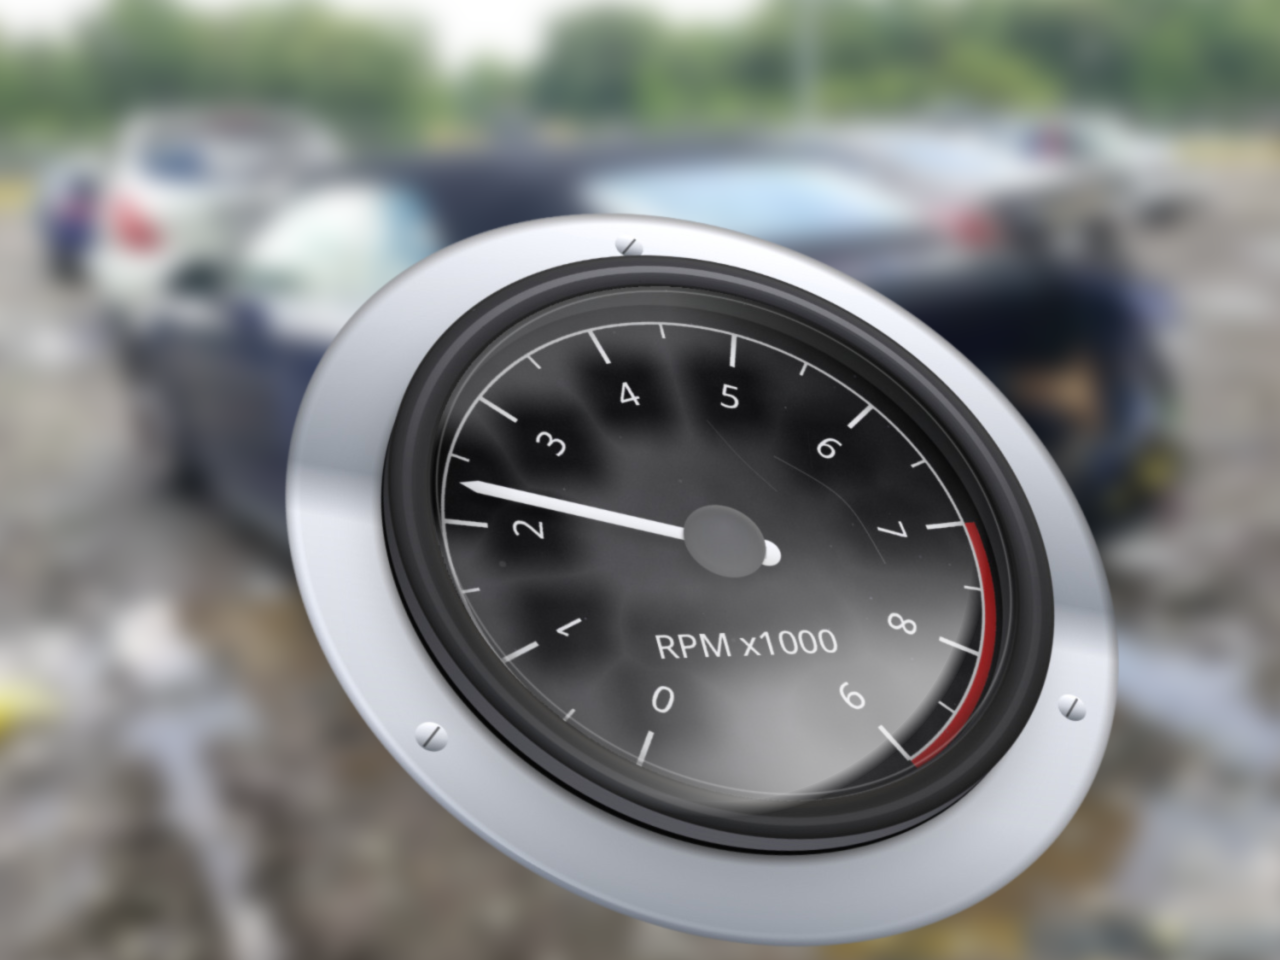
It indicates 2250 rpm
